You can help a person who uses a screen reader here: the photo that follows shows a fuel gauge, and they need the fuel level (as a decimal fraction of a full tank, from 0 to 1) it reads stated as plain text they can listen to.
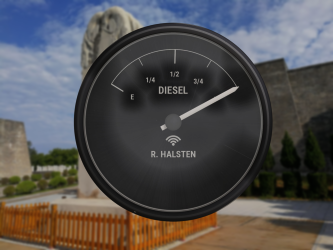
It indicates 1
